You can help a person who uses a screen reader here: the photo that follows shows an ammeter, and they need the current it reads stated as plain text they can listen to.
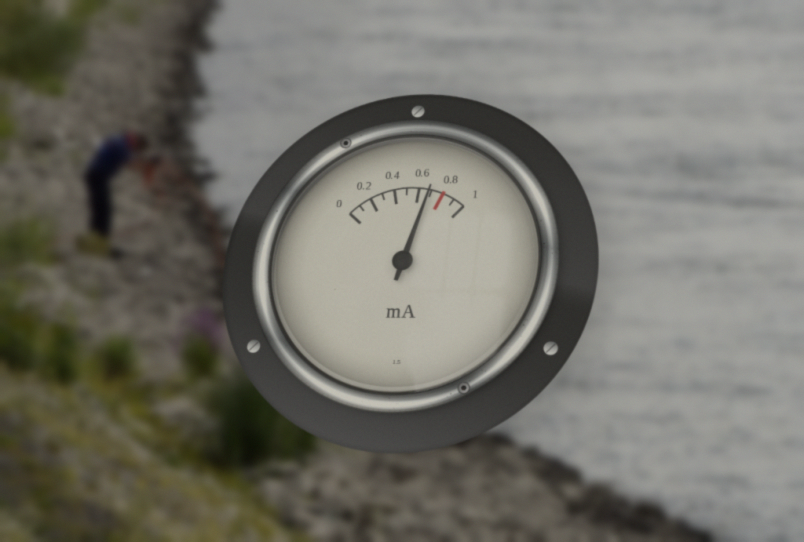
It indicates 0.7 mA
